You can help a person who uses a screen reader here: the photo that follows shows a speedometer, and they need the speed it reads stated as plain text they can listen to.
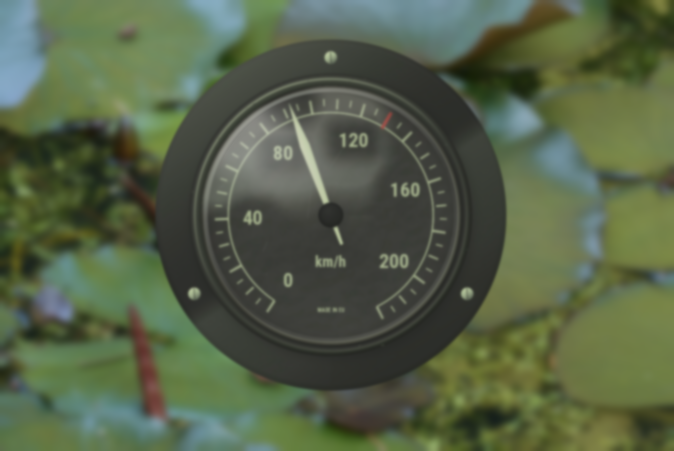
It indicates 92.5 km/h
